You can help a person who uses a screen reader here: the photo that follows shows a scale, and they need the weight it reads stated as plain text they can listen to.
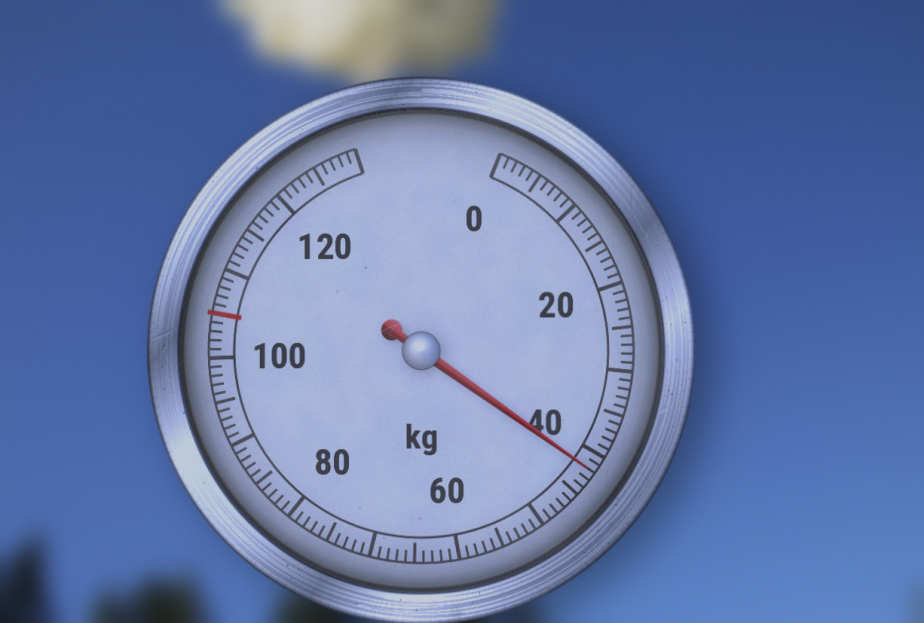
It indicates 42 kg
